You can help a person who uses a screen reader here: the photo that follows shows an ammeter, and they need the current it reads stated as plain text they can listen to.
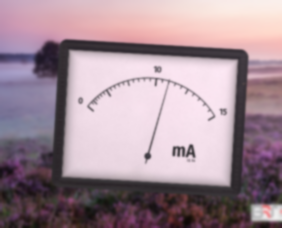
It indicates 11 mA
